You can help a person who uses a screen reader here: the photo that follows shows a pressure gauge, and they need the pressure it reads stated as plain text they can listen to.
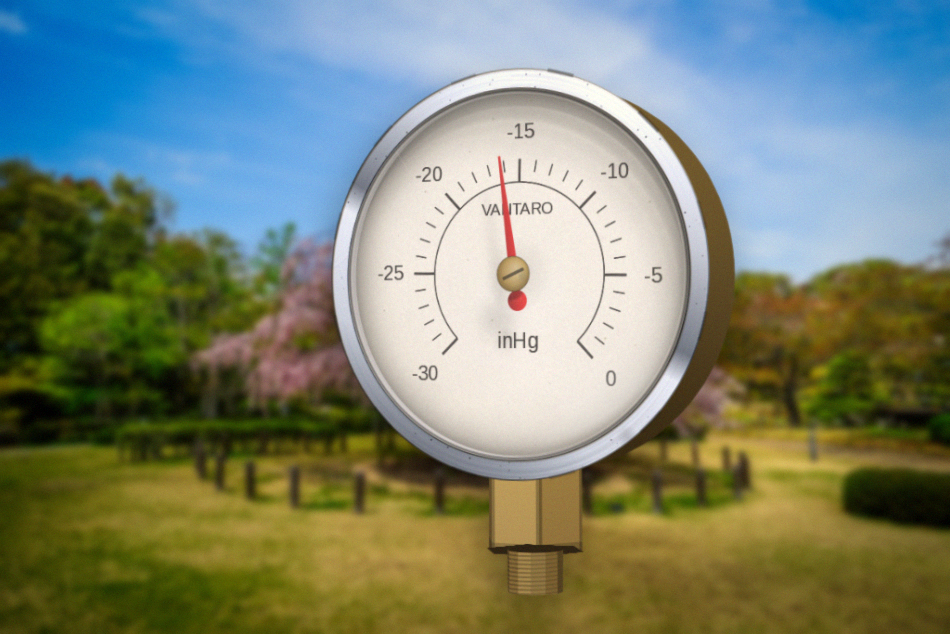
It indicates -16 inHg
